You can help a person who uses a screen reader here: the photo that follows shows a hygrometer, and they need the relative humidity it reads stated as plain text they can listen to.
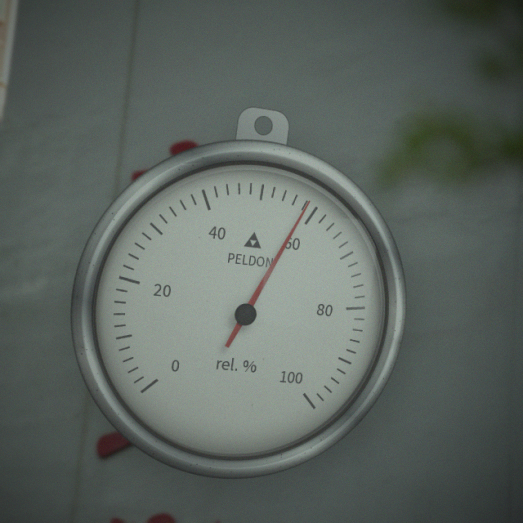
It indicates 58 %
